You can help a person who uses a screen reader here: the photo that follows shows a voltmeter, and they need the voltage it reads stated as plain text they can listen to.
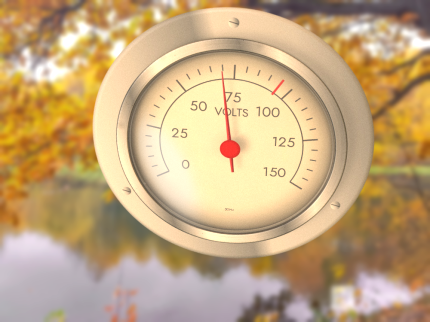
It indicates 70 V
